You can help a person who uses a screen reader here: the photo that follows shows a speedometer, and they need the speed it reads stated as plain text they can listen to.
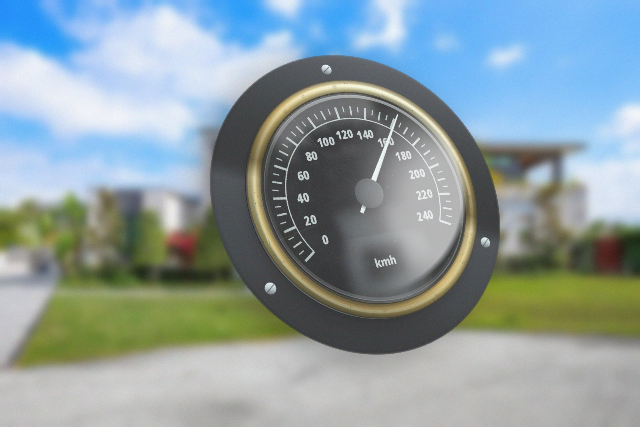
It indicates 160 km/h
